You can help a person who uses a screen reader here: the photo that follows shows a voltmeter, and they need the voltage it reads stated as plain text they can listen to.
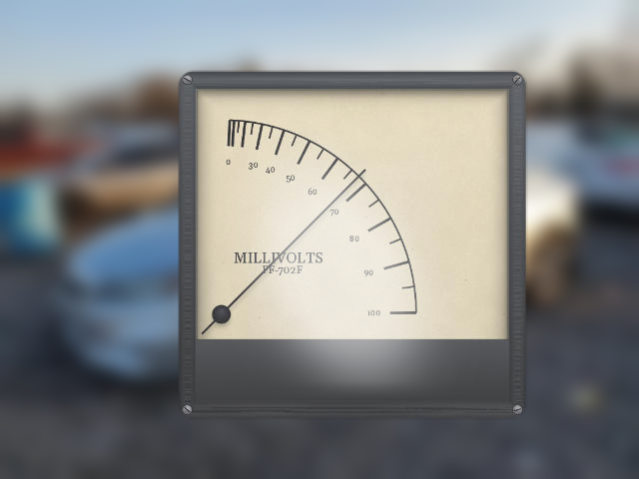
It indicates 67.5 mV
